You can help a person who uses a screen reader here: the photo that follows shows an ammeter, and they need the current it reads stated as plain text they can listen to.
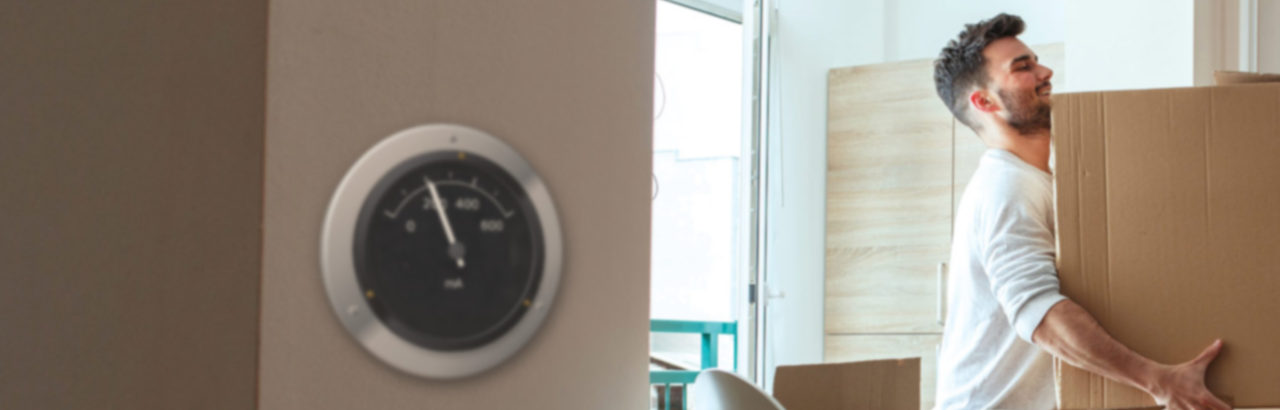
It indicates 200 mA
